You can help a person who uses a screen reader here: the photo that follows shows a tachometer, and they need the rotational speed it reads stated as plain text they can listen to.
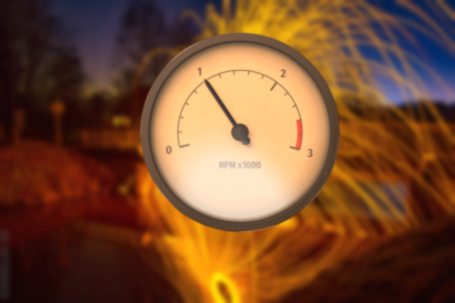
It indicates 1000 rpm
